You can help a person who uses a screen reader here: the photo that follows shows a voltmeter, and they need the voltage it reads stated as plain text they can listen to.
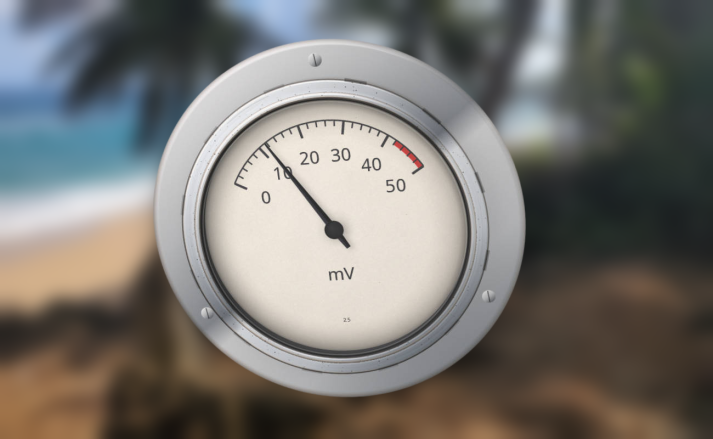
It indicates 12 mV
